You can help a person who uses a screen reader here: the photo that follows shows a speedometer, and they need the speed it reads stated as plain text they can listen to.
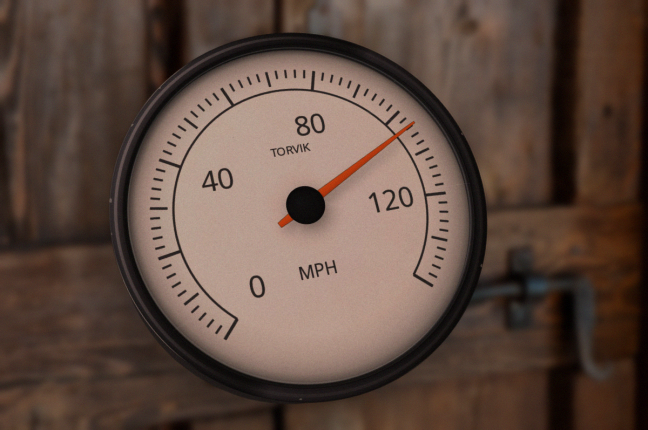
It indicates 104 mph
